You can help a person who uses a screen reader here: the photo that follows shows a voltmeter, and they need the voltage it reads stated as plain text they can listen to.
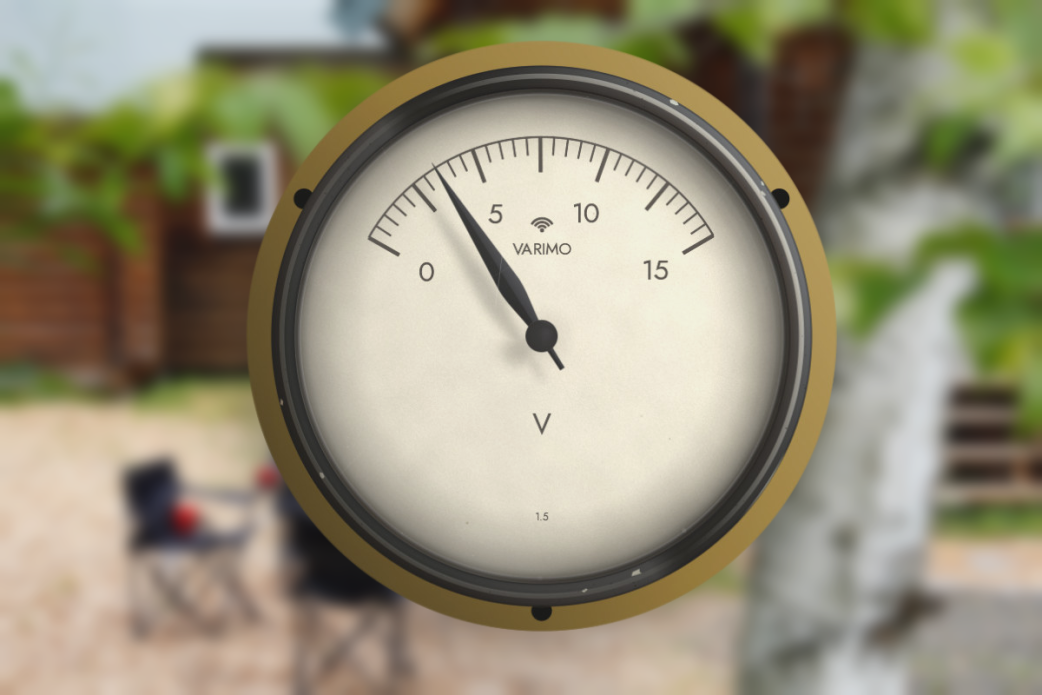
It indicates 3.5 V
